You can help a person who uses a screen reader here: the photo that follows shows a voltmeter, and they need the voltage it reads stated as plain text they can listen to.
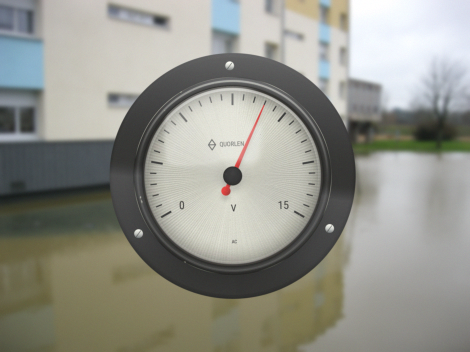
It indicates 9 V
